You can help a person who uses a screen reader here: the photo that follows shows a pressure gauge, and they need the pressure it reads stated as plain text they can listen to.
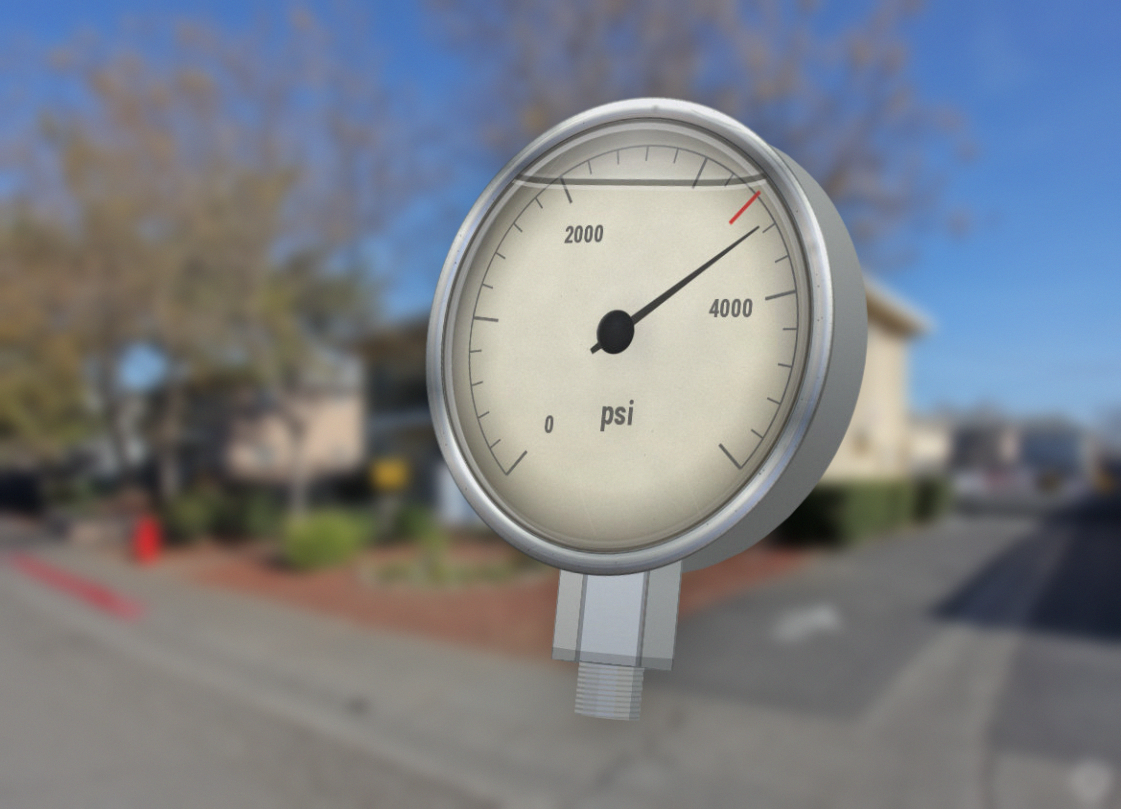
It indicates 3600 psi
